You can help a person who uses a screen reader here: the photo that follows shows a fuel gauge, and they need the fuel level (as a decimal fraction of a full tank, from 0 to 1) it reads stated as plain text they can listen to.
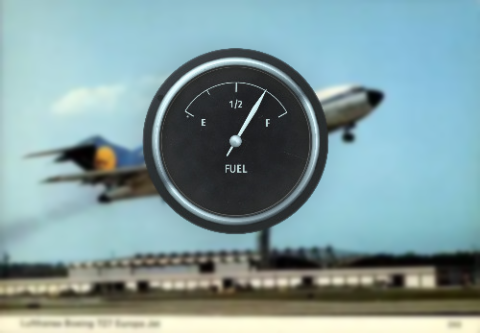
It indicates 0.75
